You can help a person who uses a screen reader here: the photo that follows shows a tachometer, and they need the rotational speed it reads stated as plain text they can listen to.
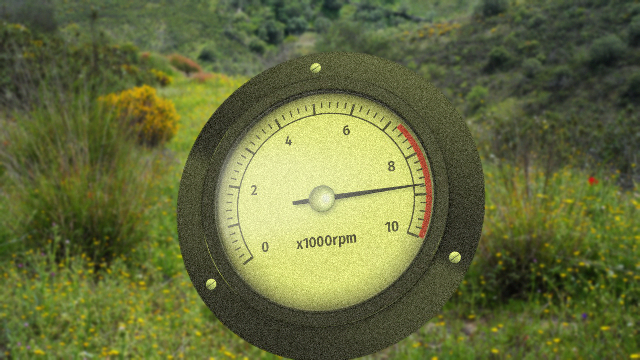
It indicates 8800 rpm
